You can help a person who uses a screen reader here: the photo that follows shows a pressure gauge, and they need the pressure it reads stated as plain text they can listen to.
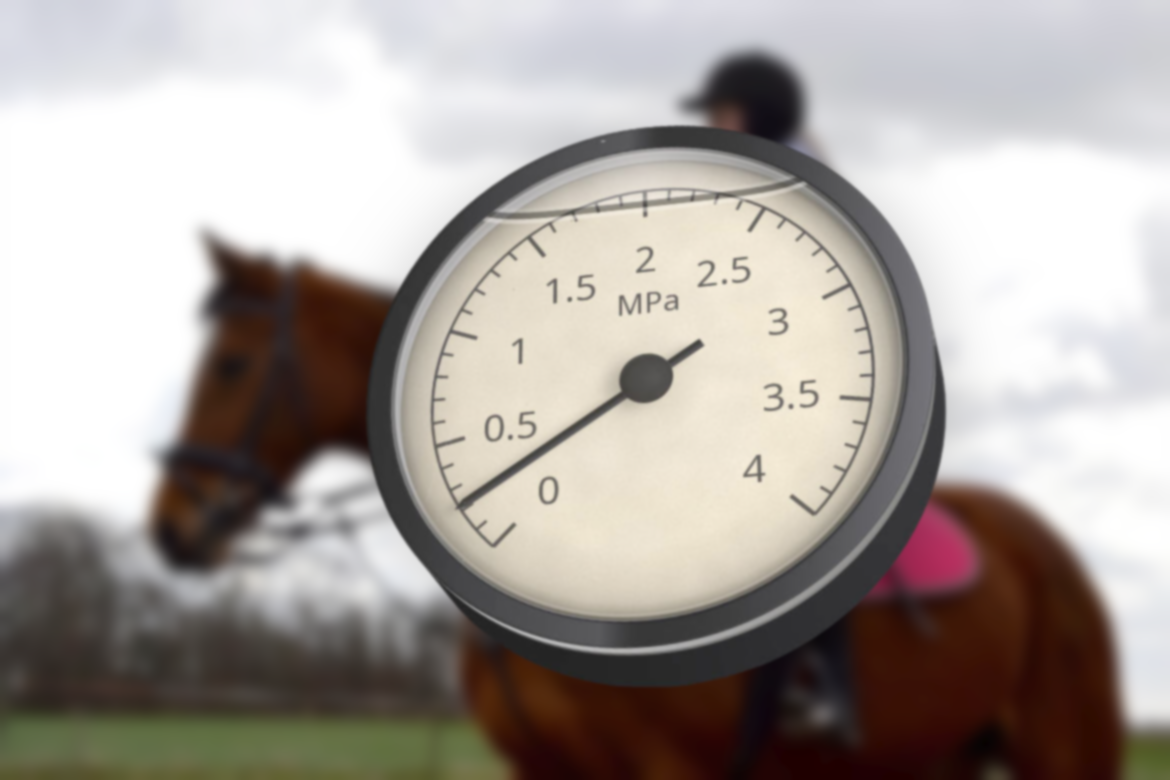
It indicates 0.2 MPa
